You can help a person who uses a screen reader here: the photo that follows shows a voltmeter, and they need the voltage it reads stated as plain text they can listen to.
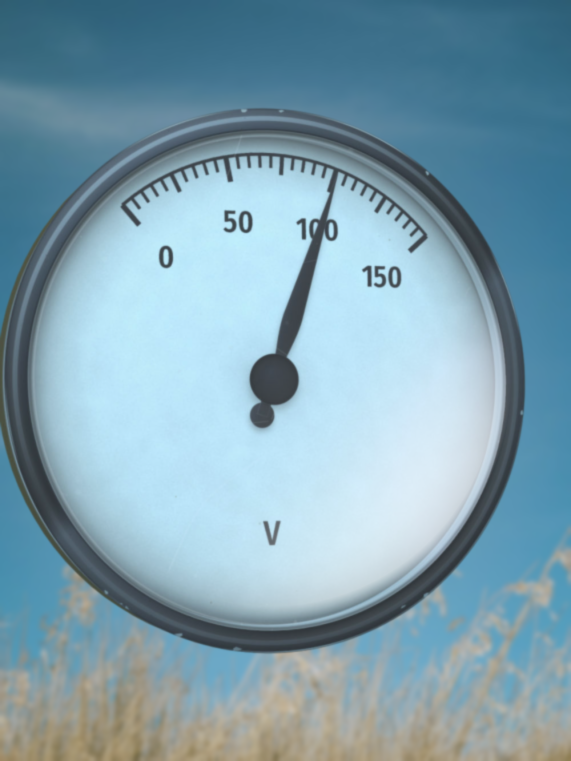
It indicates 100 V
